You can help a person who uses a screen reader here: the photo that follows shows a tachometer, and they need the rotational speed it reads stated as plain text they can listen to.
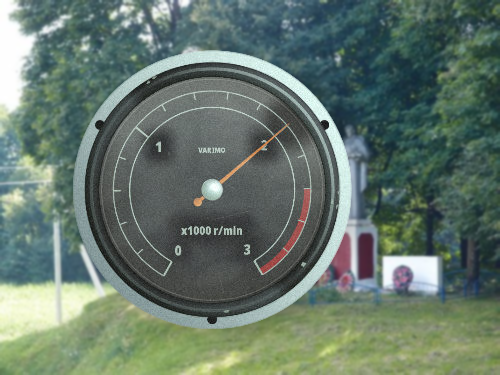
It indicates 2000 rpm
